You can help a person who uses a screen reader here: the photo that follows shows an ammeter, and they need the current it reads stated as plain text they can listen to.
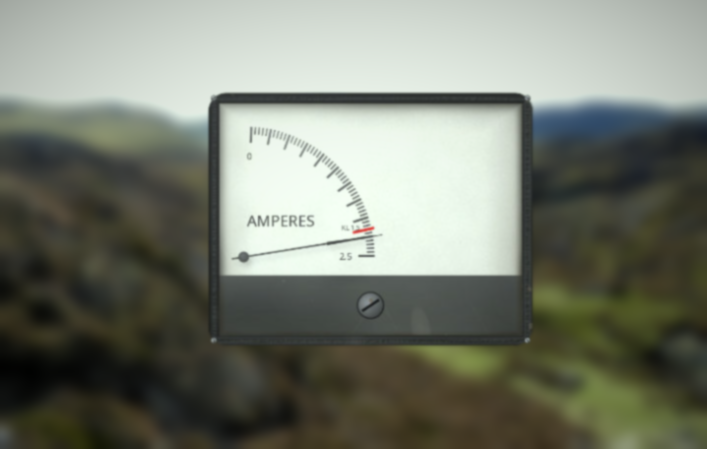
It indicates 2.25 A
